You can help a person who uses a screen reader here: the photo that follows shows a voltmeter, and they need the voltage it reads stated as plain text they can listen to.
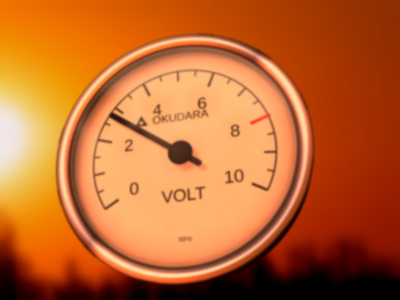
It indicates 2.75 V
